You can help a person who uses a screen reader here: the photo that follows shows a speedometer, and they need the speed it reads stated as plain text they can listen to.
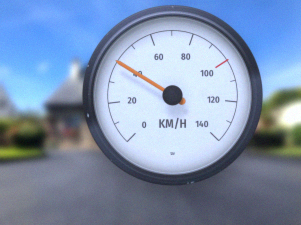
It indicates 40 km/h
